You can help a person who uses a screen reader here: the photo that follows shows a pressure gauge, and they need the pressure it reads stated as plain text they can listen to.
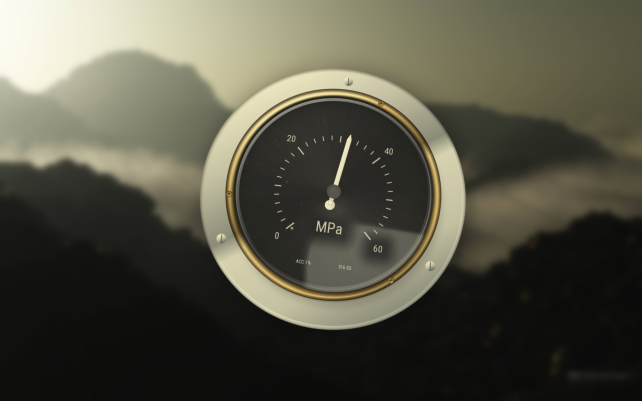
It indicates 32 MPa
